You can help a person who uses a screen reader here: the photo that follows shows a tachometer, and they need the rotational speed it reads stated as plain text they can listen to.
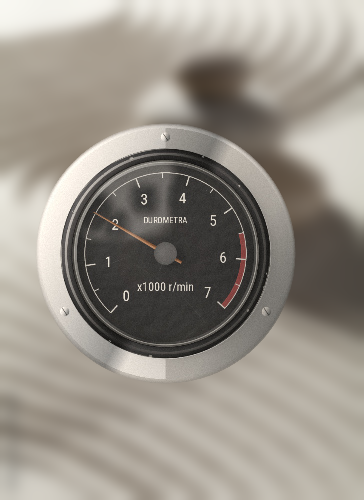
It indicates 2000 rpm
